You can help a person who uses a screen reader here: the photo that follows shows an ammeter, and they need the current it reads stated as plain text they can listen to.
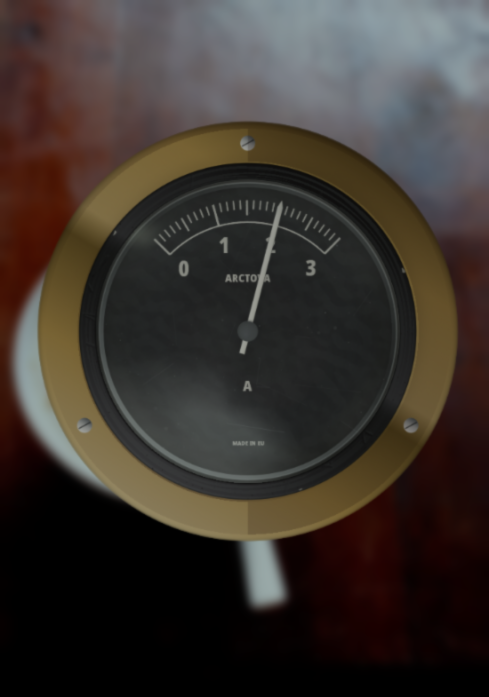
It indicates 2 A
